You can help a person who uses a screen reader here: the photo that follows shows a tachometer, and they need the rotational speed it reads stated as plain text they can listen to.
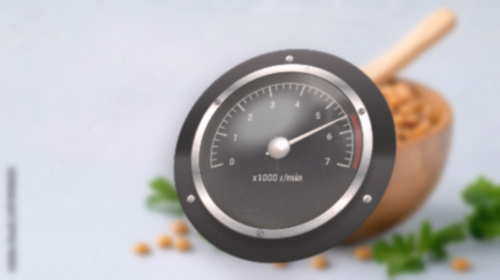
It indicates 5600 rpm
